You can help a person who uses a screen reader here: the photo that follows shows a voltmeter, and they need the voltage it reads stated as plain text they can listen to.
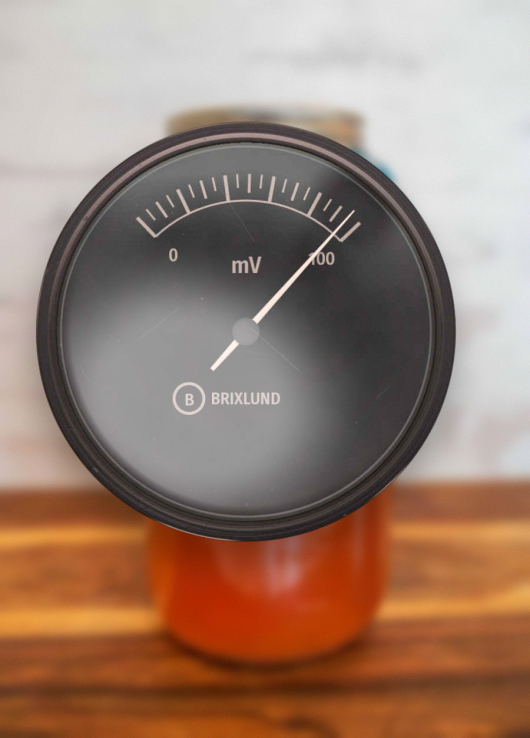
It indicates 95 mV
